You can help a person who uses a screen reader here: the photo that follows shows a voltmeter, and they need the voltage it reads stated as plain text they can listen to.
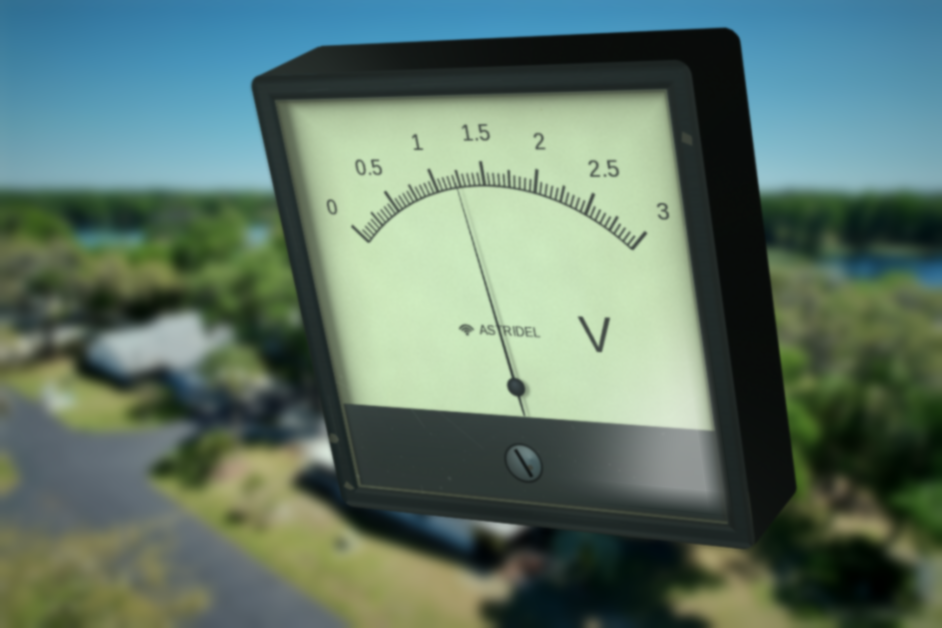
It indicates 1.25 V
